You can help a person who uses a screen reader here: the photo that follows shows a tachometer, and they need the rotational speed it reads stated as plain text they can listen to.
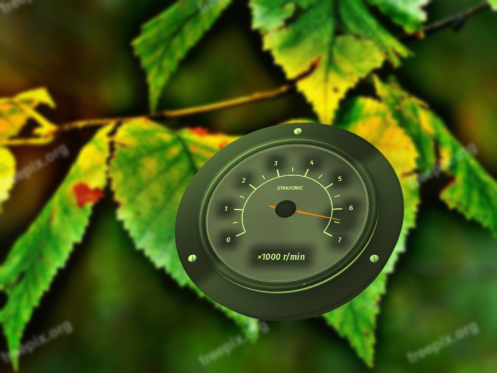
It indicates 6500 rpm
